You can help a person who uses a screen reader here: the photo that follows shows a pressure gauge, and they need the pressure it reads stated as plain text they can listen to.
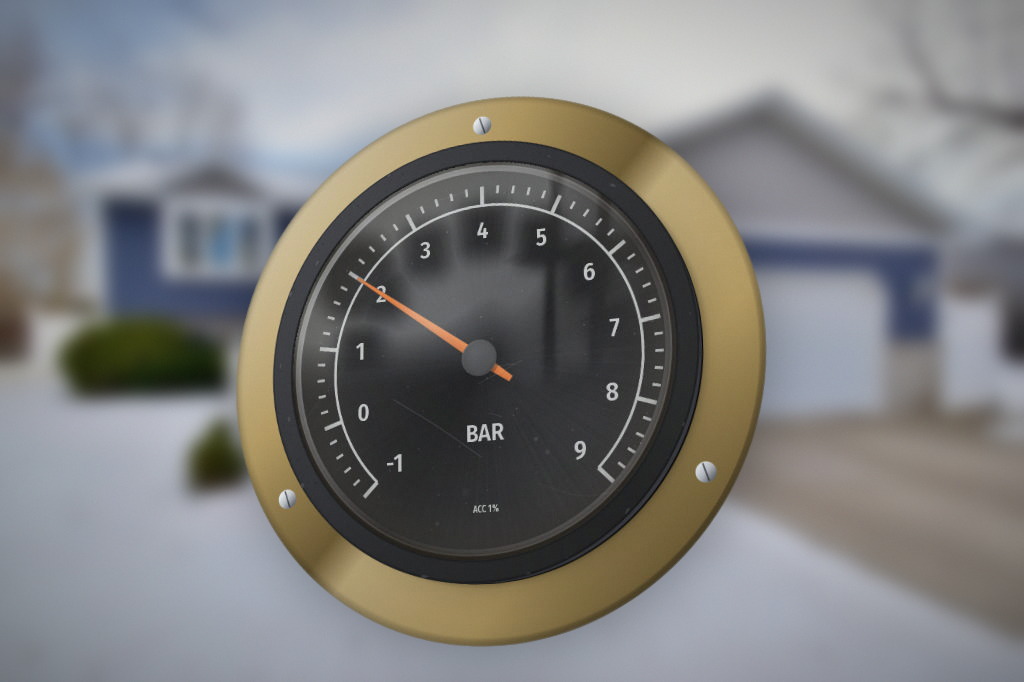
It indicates 2 bar
